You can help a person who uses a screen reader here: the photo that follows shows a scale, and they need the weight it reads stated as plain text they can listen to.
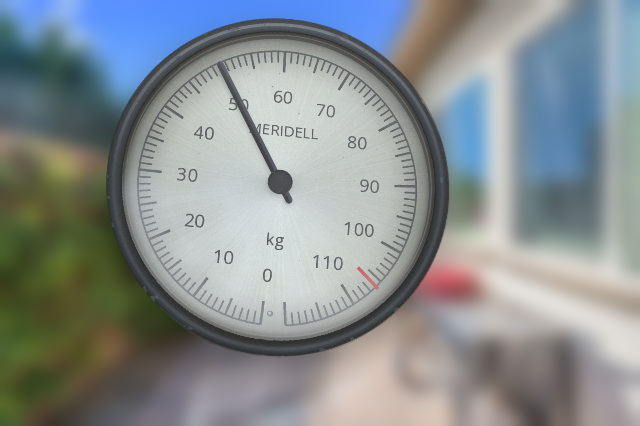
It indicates 50 kg
